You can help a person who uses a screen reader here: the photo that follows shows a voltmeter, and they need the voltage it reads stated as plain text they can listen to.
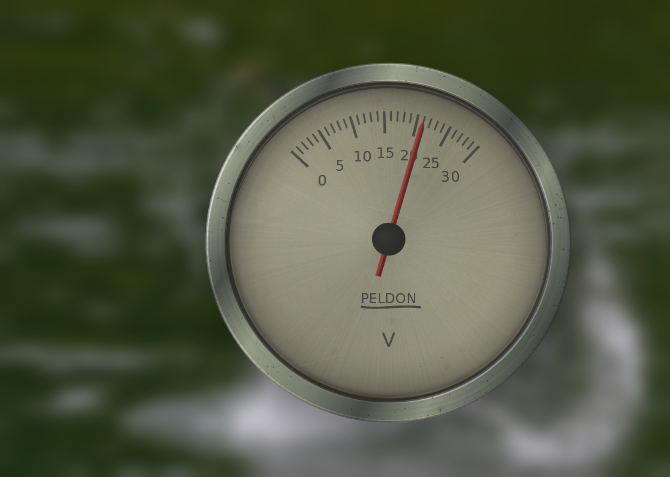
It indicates 21 V
